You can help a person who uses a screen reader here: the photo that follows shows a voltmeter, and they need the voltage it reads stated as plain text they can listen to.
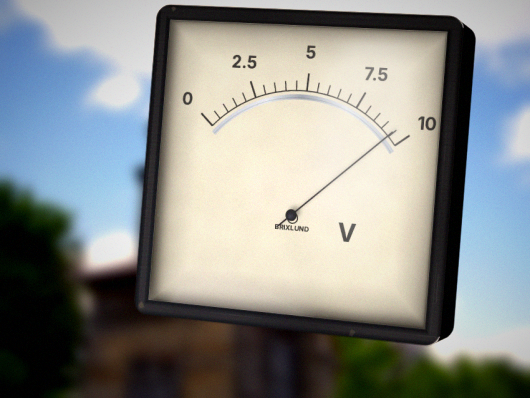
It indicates 9.5 V
